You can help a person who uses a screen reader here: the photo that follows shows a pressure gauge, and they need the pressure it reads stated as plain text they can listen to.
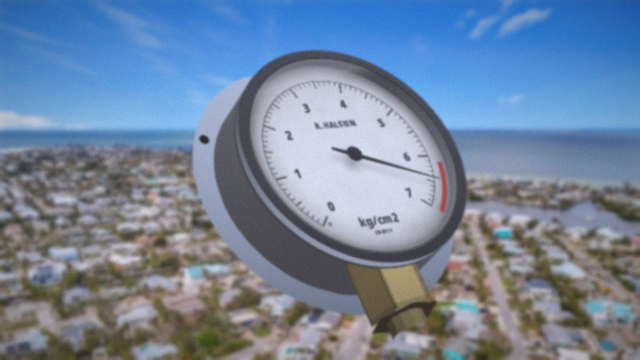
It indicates 6.5 kg/cm²
